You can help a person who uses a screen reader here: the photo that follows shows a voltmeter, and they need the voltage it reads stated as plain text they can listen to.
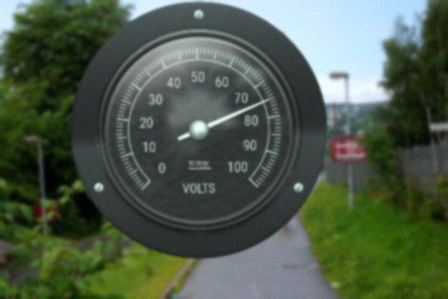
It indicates 75 V
